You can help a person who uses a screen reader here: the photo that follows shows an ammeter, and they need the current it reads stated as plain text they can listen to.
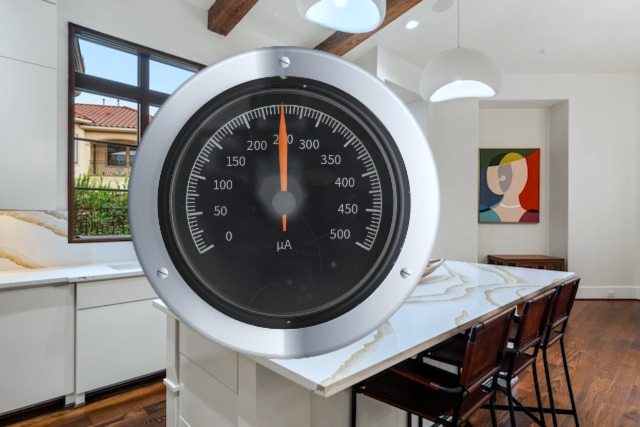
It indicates 250 µA
